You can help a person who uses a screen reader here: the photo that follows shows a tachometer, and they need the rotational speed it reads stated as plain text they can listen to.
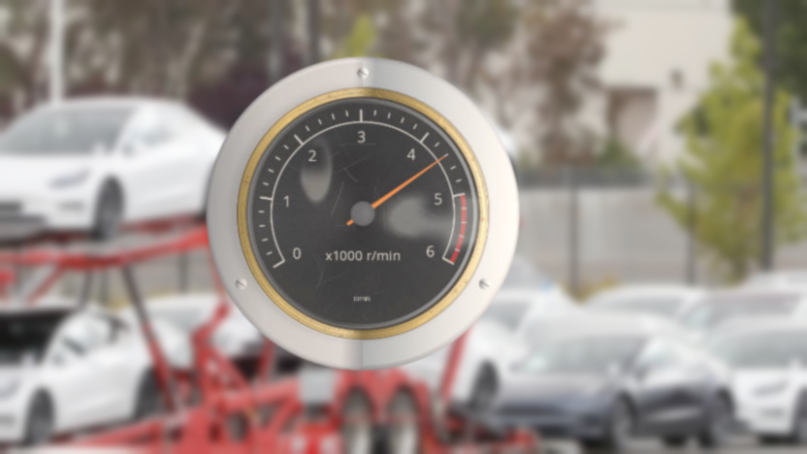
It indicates 4400 rpm
